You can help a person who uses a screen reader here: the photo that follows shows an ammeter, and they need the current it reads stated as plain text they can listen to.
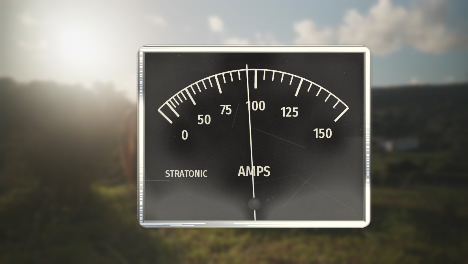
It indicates 95 A
